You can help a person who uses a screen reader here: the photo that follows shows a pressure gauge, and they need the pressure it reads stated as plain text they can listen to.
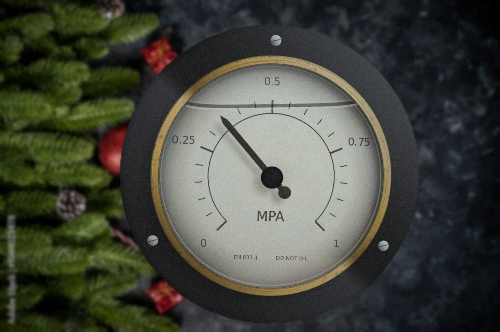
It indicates 0.35 MPa
